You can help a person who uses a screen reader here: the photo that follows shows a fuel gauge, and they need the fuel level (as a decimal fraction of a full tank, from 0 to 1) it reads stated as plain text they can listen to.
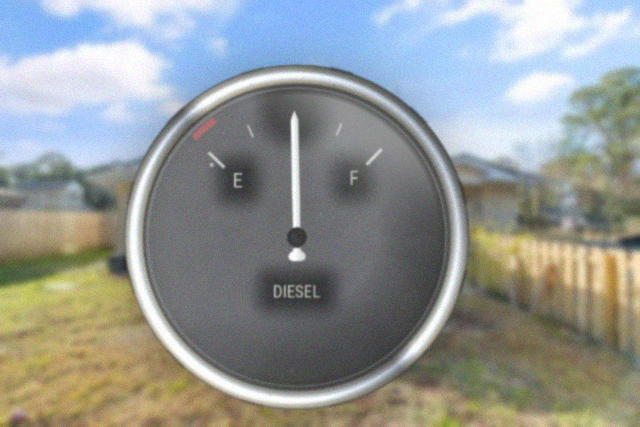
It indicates 0.5
